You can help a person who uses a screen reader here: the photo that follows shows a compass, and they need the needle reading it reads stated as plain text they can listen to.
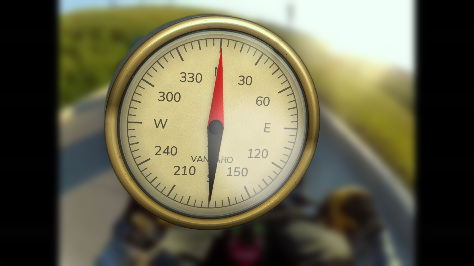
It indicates 0 °
